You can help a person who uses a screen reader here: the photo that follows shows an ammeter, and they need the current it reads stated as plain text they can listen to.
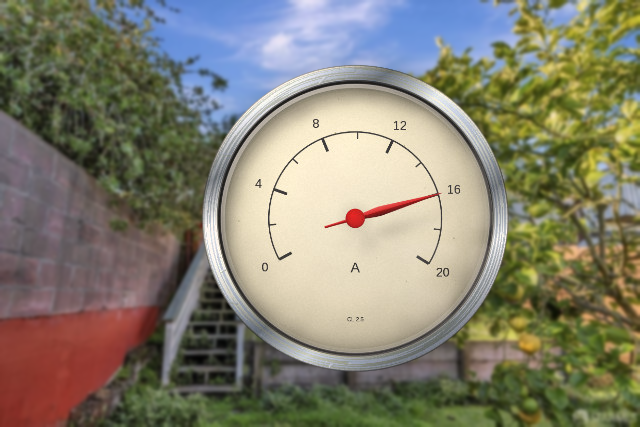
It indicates 16 A
